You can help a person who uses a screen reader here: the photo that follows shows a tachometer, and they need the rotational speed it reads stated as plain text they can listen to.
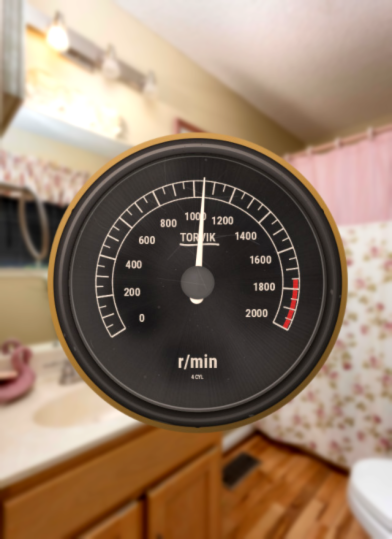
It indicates 1050 rpm
